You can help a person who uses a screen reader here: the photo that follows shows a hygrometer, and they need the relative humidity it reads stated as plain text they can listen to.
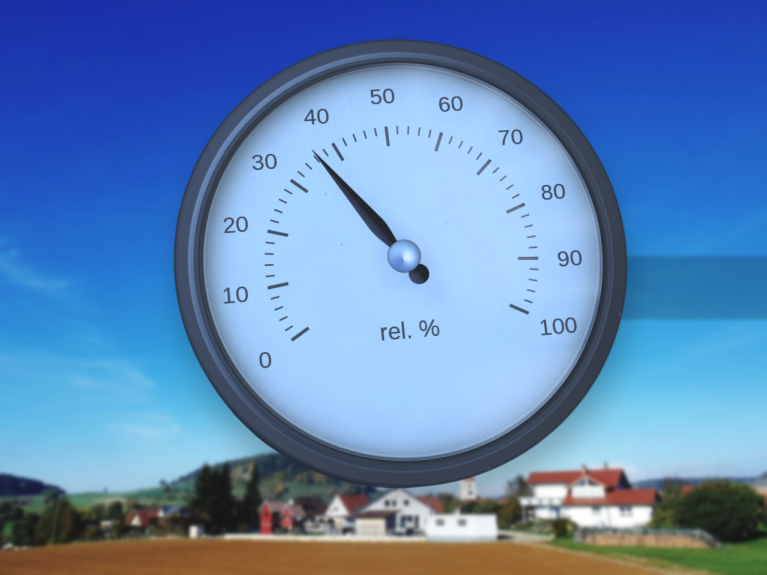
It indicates 36 %
